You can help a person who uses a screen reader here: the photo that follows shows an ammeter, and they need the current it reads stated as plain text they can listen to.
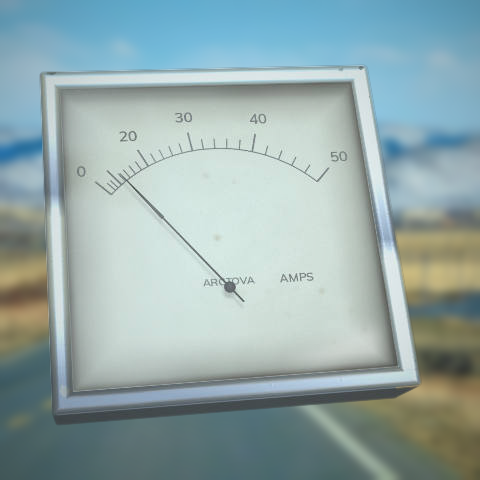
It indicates 12 A
